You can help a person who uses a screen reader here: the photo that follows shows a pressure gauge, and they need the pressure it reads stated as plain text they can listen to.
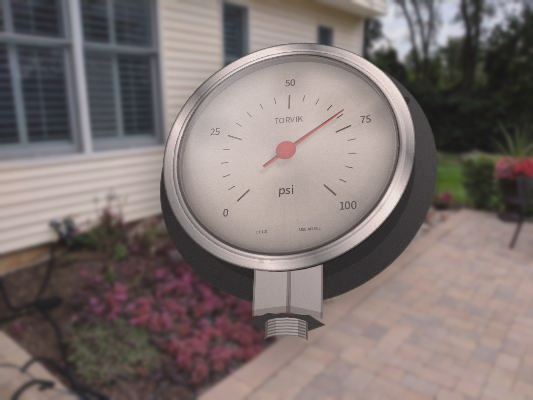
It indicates 70 psi
